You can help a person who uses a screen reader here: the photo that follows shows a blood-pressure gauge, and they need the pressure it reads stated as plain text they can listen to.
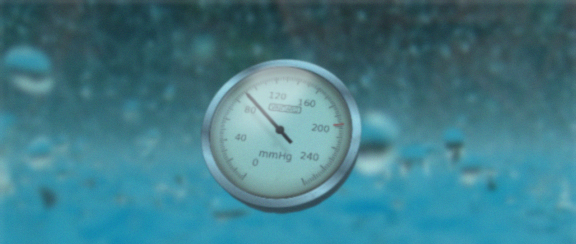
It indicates 90 mmHg
